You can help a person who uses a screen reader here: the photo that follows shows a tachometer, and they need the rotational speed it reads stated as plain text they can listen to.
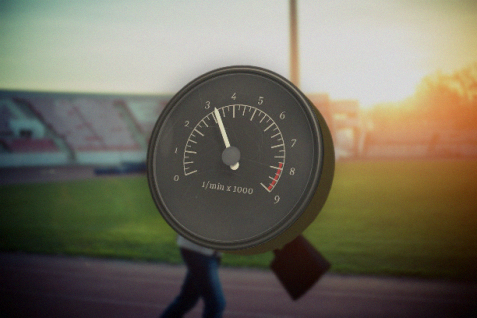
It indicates 3250 rpm
